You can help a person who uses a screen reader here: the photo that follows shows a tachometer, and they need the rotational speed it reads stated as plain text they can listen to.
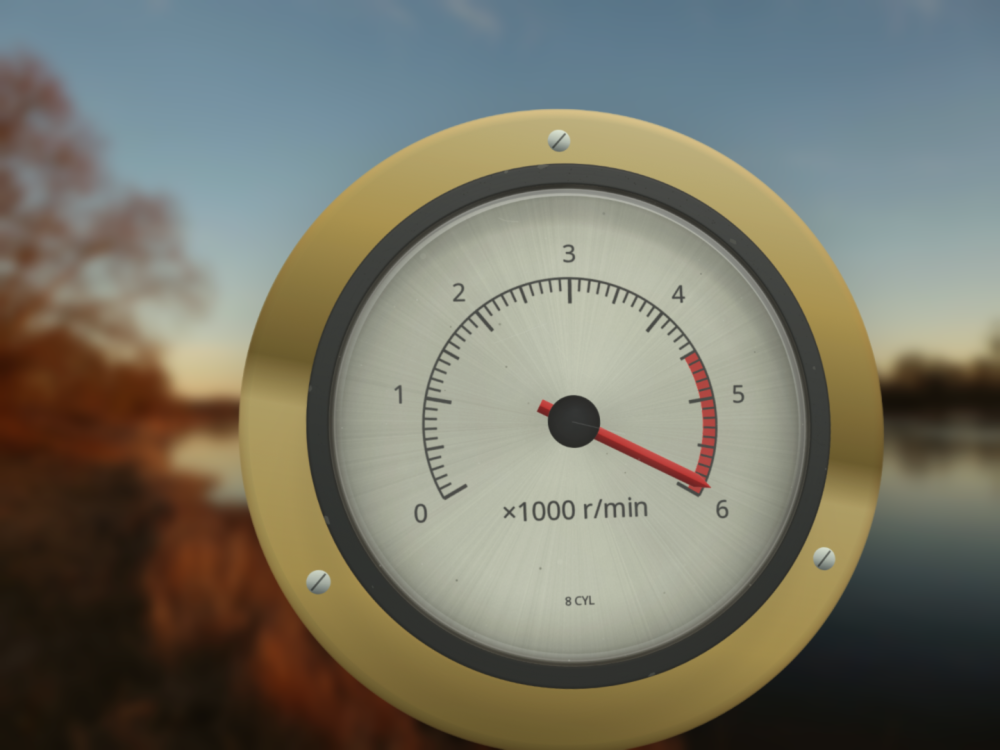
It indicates 5900 rpm
